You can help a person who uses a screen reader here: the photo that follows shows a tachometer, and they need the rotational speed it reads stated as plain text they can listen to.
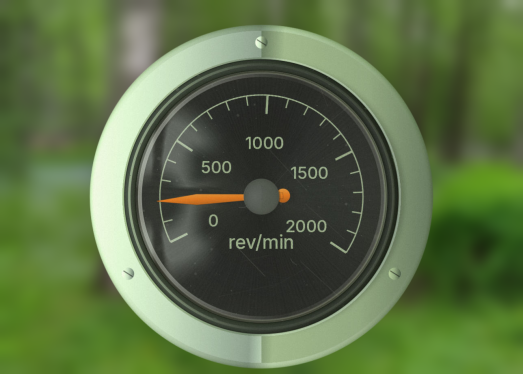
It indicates 200 rpm
